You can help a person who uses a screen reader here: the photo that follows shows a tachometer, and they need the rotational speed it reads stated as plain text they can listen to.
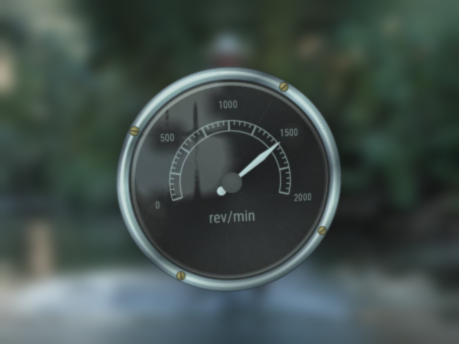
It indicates 1500 rpm
